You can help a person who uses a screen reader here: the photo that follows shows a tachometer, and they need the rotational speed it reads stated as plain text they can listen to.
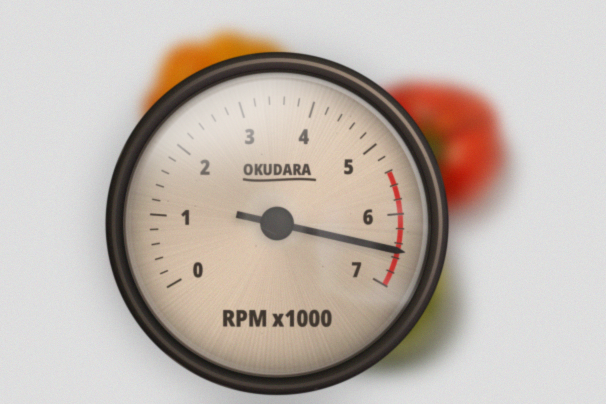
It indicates 6500 rpm
